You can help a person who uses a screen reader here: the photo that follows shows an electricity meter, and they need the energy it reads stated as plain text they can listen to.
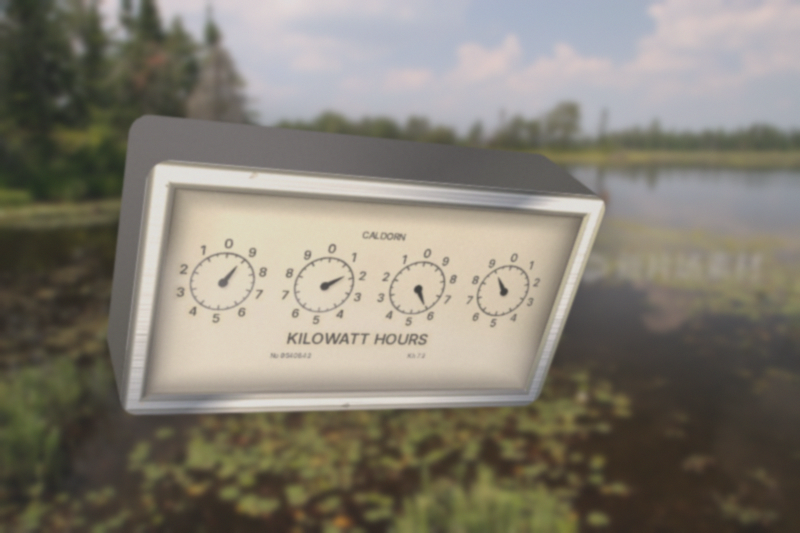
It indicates 9159 kWh
